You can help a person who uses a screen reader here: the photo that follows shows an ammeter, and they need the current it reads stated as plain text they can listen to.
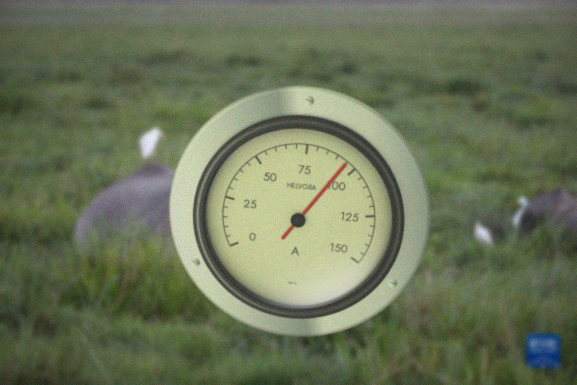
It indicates 95 A
